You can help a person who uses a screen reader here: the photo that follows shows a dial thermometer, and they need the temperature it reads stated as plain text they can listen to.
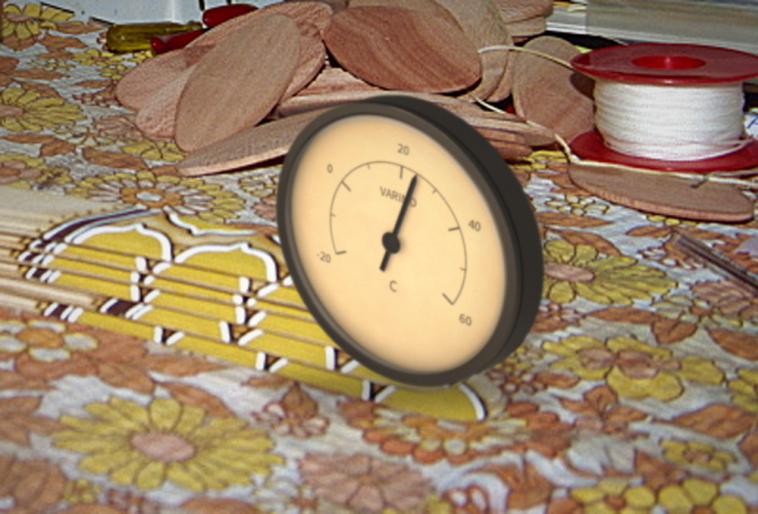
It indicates 25 °C
